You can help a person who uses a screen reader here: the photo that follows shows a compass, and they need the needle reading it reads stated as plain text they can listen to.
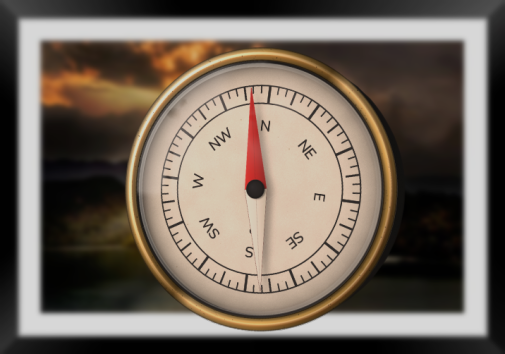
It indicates 350 °
